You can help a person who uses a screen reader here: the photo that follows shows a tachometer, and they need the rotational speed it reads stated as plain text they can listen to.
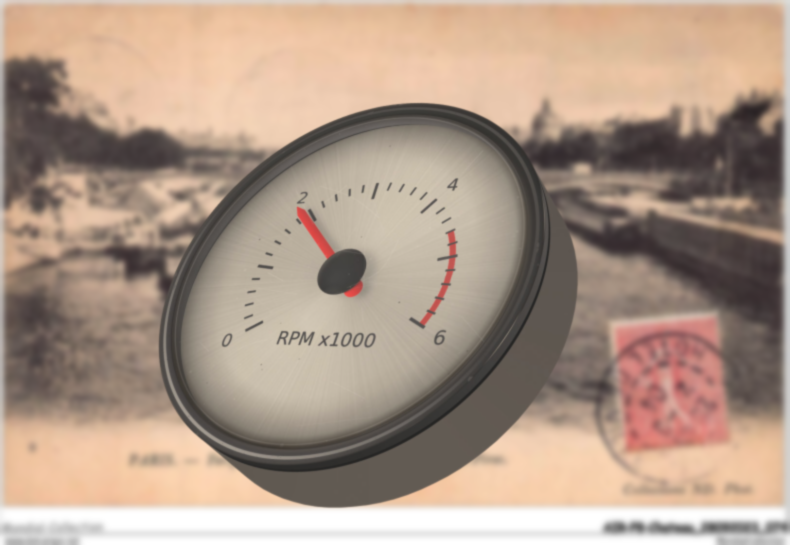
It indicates 1900 rpm
